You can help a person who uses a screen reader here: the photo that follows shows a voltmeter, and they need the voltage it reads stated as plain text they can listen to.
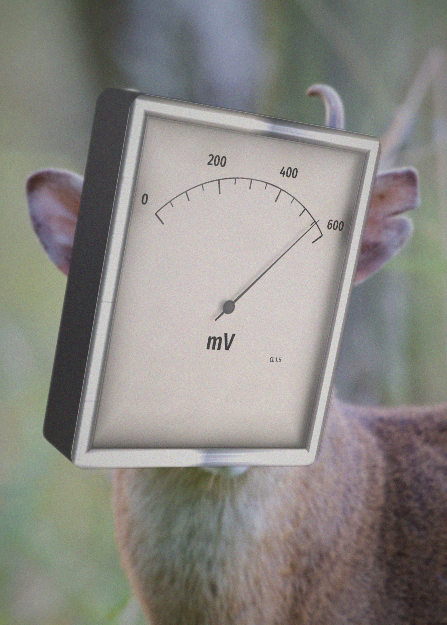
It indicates 550 mV
